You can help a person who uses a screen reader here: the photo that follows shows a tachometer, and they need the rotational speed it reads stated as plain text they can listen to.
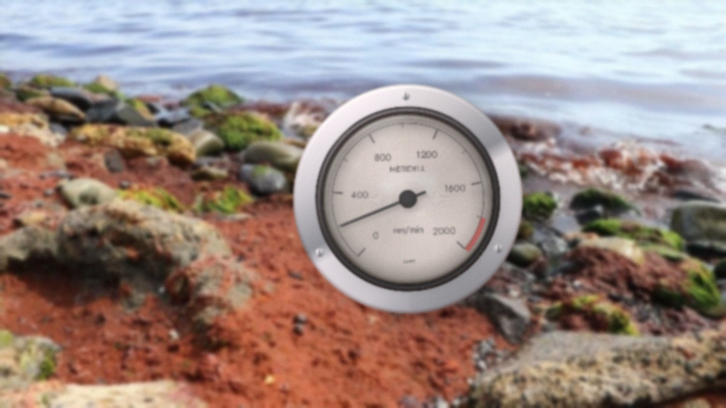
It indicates 200 rpm
